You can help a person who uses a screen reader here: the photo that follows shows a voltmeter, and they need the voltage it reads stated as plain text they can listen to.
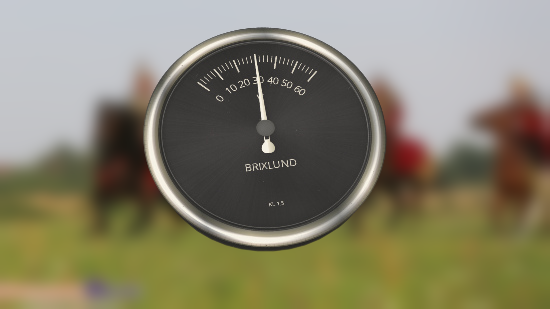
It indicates 30 V
